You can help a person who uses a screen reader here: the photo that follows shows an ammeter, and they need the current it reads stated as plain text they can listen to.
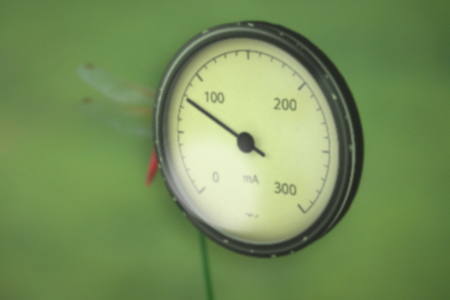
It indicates 80 mA
